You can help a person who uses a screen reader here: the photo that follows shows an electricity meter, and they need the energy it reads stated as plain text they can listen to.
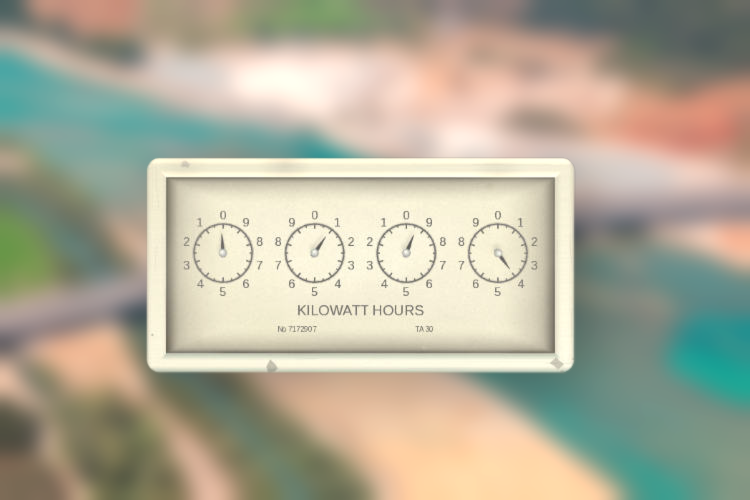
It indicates 94 kWh
